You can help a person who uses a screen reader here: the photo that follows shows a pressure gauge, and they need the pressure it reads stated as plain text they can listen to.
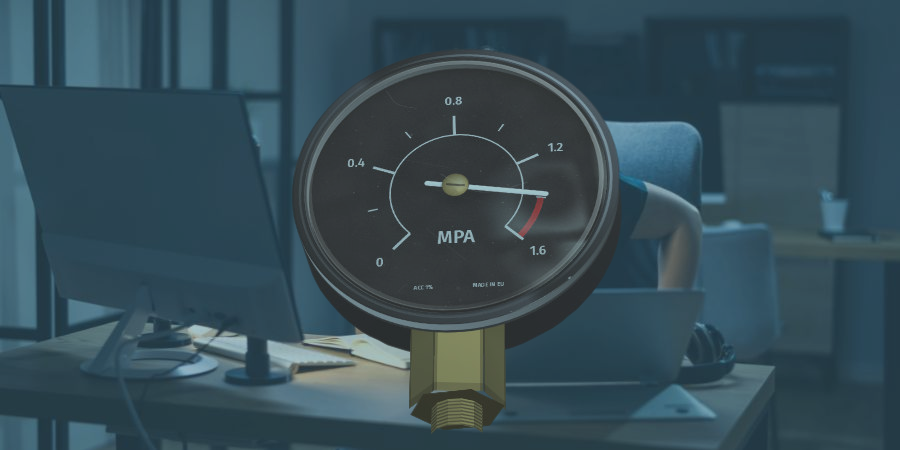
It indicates 1.4 MPa
